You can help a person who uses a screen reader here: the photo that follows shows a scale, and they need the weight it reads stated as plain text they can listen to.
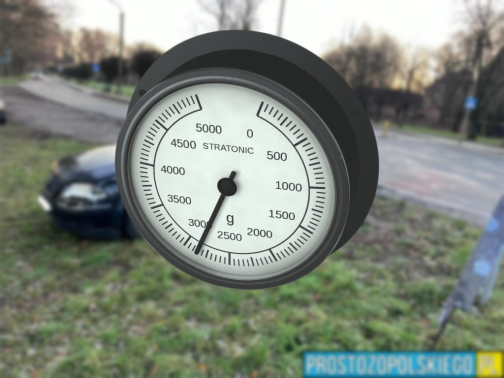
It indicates 2850 g
